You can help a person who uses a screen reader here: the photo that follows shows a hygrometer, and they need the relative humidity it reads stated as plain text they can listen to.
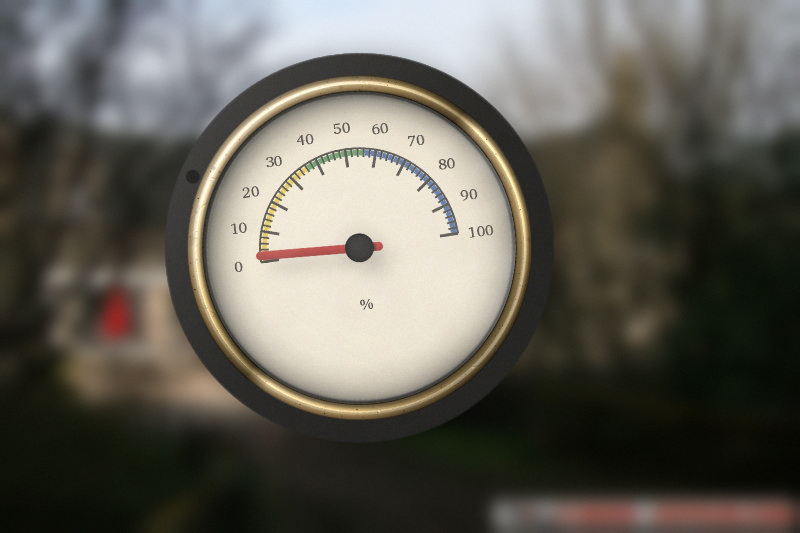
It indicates 2 %
